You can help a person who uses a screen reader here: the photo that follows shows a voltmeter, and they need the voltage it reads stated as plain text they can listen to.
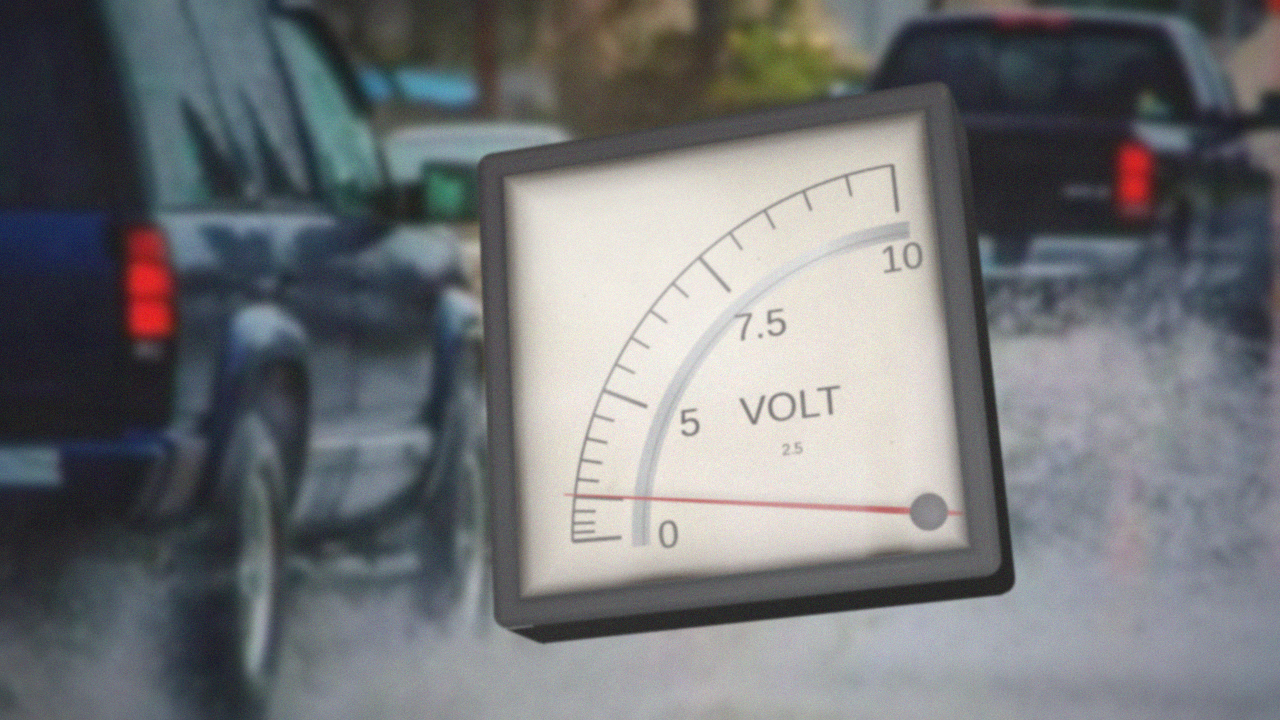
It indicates 2.5 V
